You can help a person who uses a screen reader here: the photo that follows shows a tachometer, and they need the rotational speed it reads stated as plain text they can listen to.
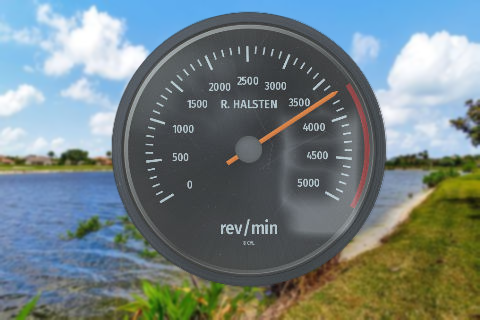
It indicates 3700 rpm
